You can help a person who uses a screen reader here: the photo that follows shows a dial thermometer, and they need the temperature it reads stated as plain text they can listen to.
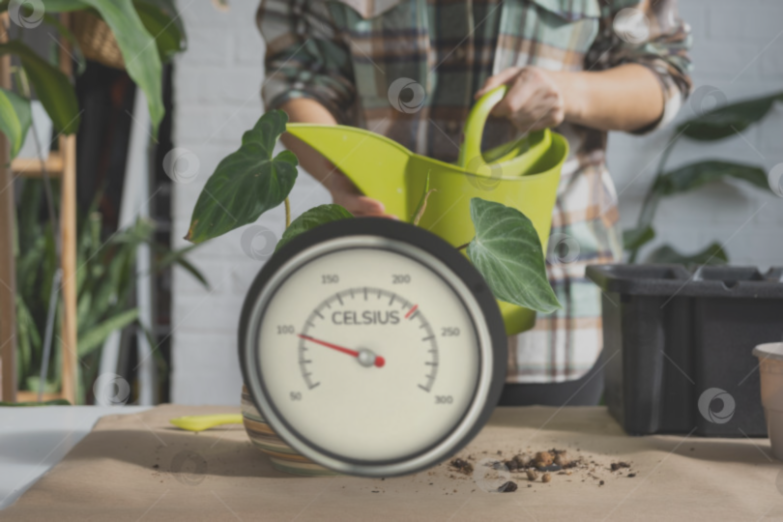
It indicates 100 °C
